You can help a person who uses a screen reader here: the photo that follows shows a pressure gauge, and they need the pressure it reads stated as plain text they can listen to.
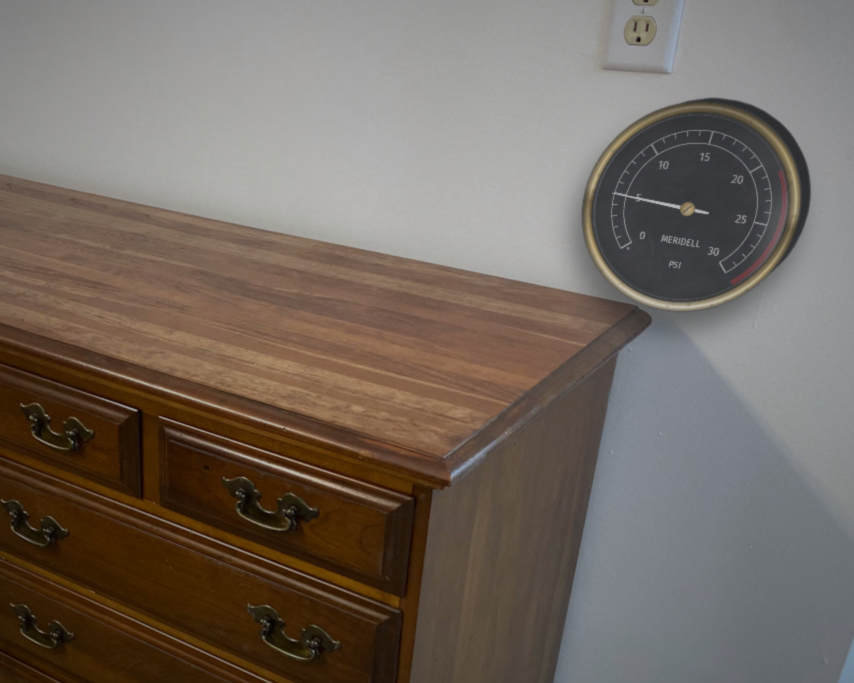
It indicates 5 psi
